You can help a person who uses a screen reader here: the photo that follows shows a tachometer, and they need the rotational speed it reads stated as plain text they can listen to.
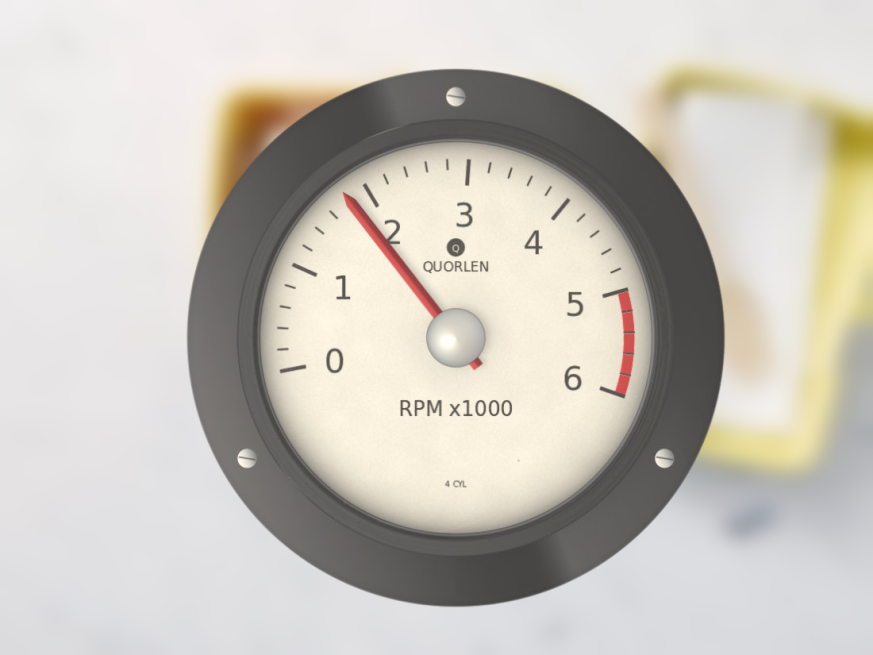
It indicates 1800 rpm
